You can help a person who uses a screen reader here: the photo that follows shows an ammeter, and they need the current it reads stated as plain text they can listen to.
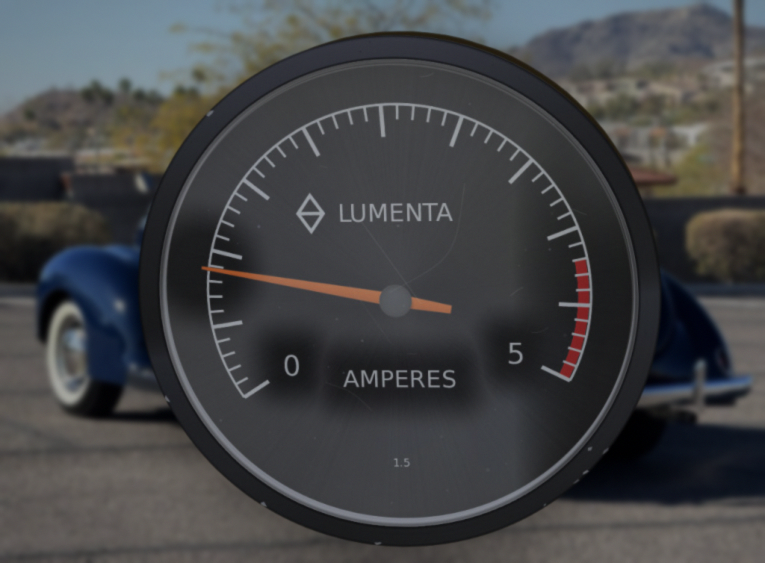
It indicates 0.9 A
